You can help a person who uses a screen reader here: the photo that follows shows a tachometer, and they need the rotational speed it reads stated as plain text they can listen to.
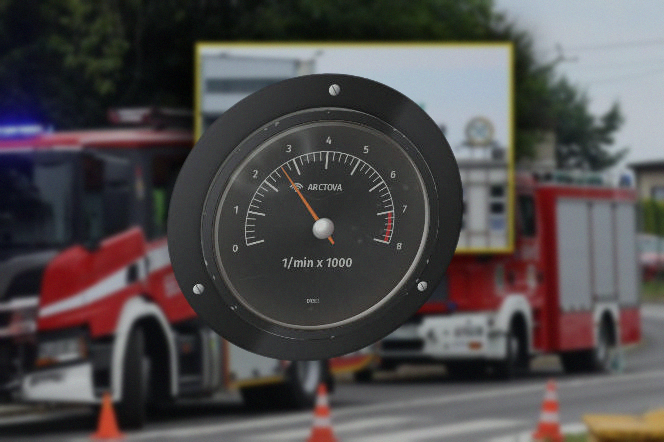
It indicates 2600 rpm
